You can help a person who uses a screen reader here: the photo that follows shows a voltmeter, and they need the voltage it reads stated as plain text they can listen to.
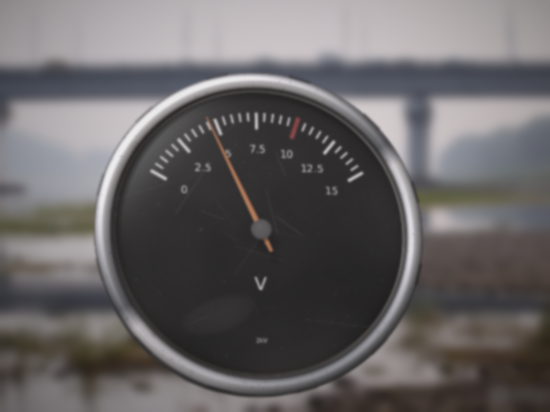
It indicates 4.5 V
